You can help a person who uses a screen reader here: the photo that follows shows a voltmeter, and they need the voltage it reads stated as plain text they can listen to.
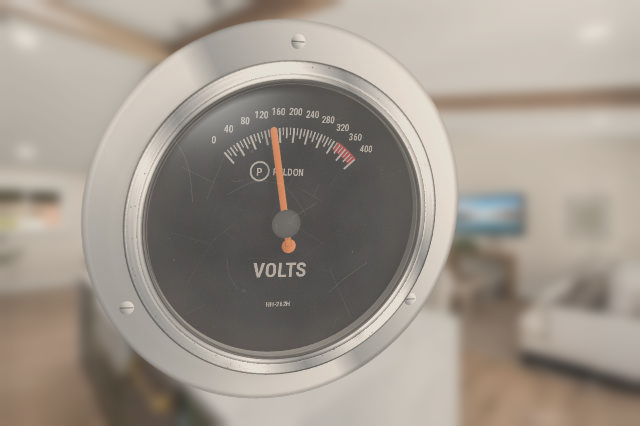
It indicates 140 V
